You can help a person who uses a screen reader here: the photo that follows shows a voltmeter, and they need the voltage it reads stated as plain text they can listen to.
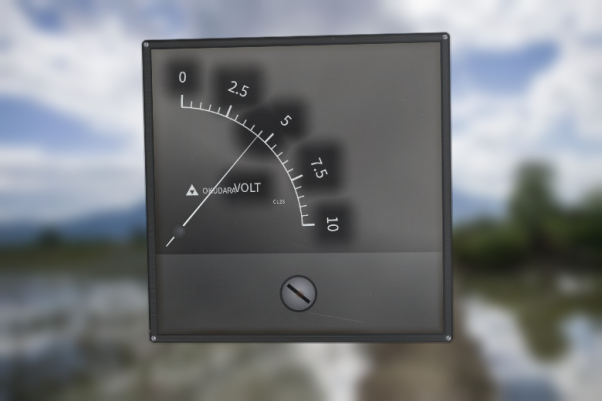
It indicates 4.5 V
